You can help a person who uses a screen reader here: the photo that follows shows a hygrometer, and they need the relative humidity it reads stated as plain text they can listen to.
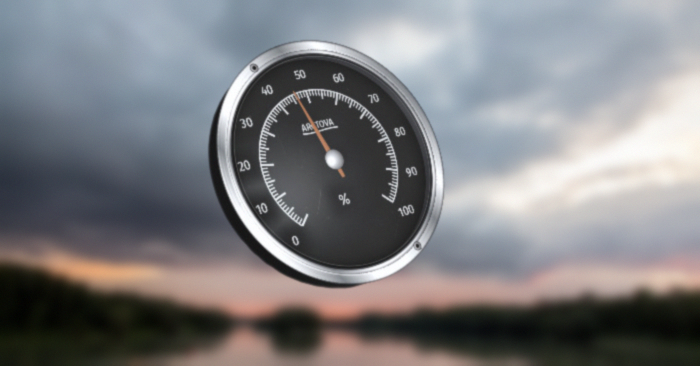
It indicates 45 %
